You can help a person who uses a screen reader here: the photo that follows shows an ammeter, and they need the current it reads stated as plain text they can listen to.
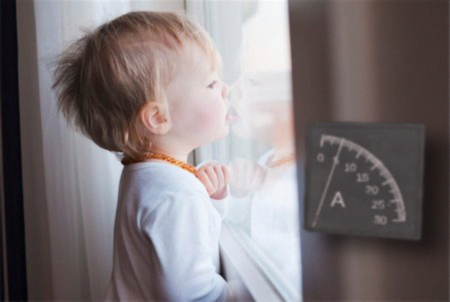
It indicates 5 A
